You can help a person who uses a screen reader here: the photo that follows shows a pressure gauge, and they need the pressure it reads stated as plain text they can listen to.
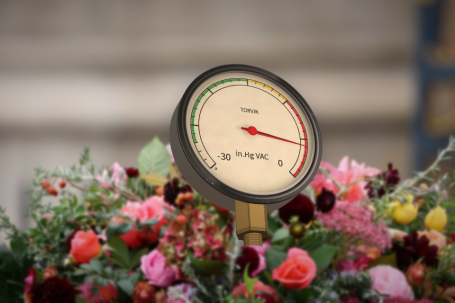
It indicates -4 inHg
